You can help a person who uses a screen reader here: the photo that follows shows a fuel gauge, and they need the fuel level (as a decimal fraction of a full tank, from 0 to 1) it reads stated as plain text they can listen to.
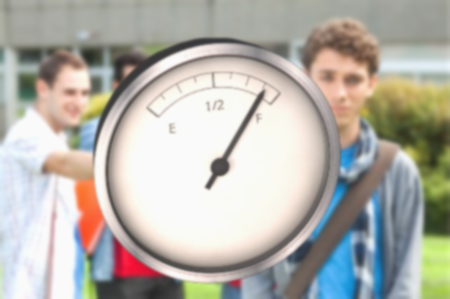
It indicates 0.875
